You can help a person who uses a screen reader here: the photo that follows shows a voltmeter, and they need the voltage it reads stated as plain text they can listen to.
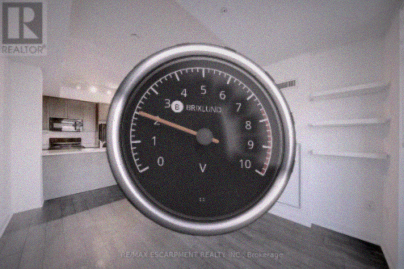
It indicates 2 V
